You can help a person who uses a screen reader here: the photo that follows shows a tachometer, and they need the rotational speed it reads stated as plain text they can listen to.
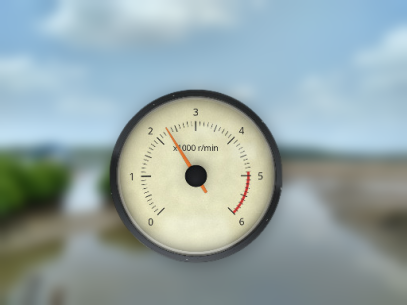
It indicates 2300 rpm
